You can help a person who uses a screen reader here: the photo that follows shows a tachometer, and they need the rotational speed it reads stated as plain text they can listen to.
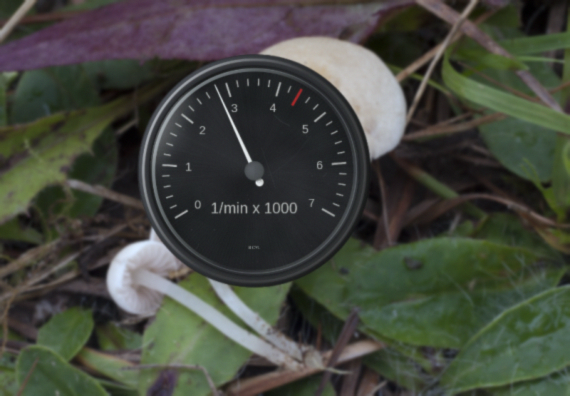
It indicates 2800 rpm
